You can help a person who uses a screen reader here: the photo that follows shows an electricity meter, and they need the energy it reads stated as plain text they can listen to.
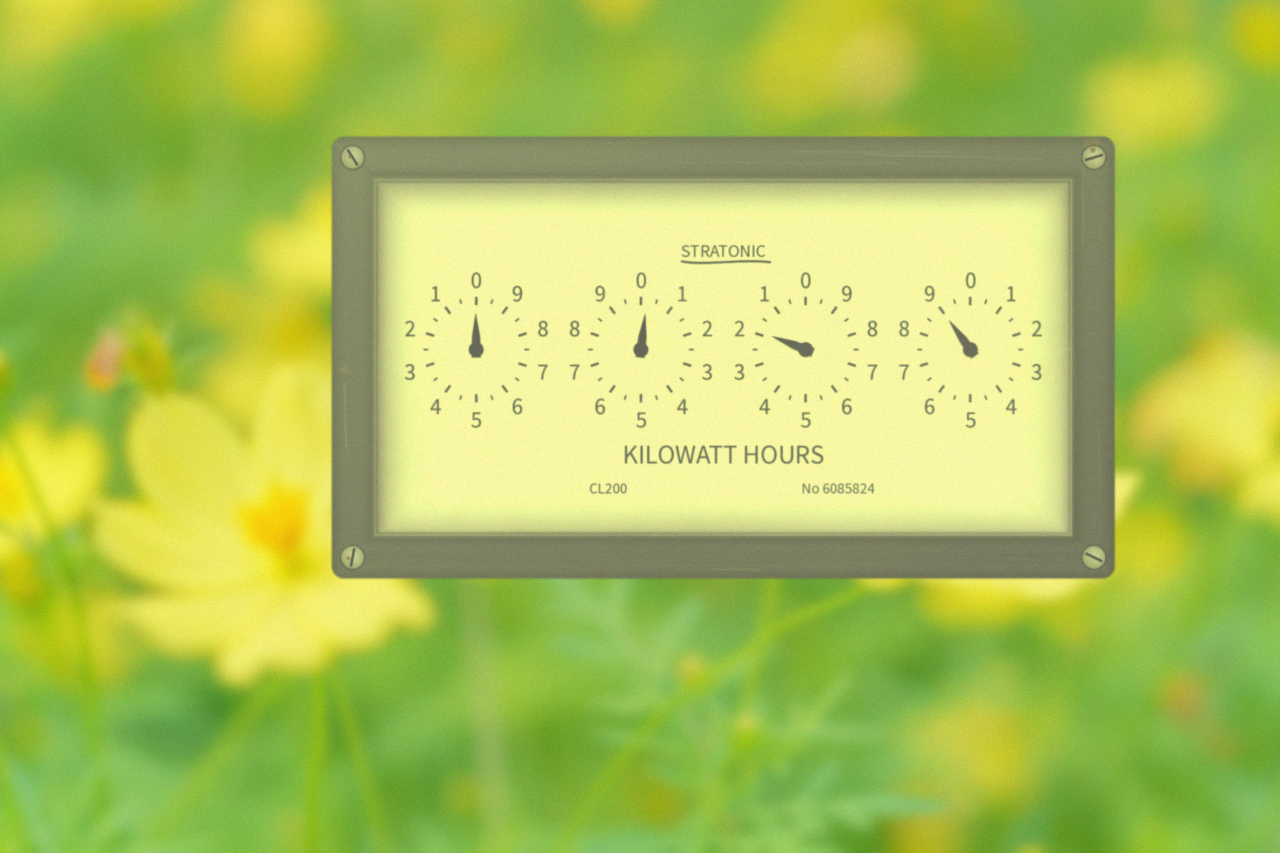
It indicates 19 kWh
